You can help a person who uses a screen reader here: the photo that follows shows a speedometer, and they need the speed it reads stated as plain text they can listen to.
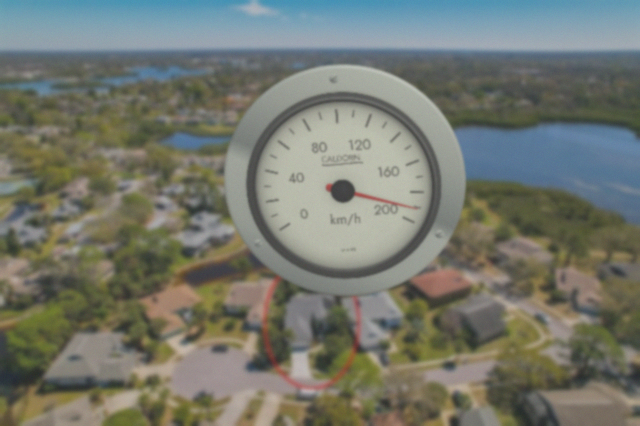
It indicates 190 km/h
